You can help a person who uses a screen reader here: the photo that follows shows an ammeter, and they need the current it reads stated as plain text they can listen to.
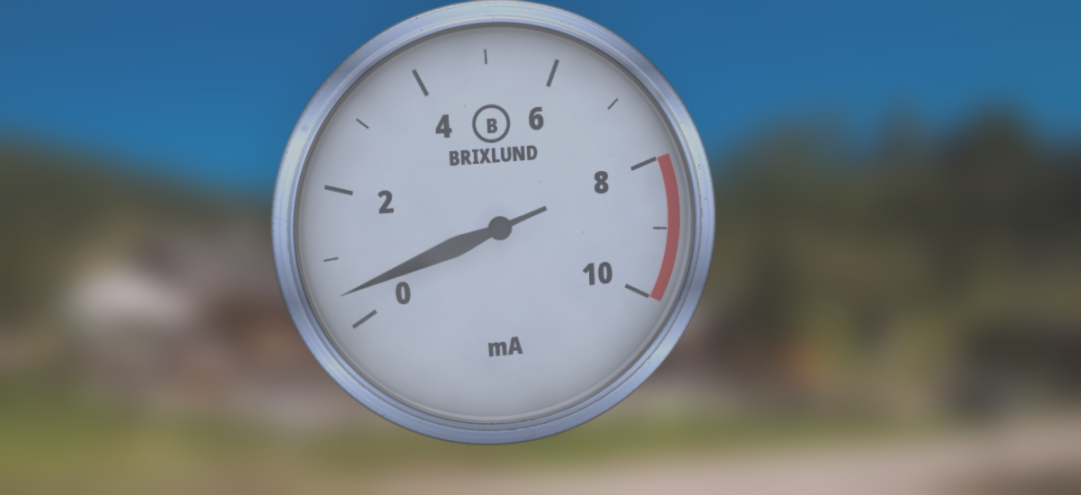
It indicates 0.5 mA
